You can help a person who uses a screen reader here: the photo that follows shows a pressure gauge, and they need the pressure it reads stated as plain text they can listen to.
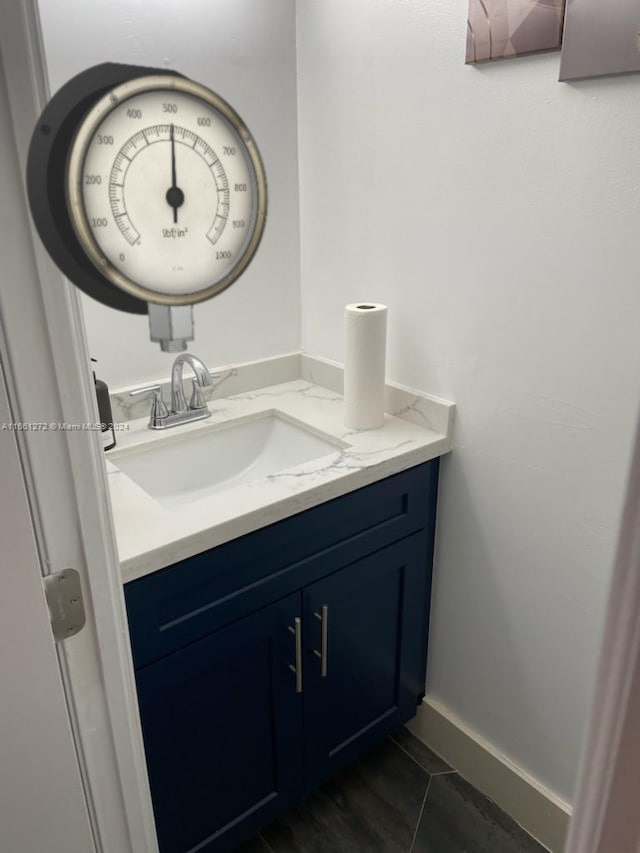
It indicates 500 psi
